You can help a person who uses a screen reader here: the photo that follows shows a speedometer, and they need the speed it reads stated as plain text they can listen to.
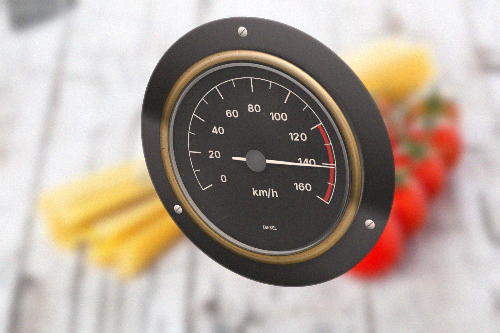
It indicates 140 km/h
